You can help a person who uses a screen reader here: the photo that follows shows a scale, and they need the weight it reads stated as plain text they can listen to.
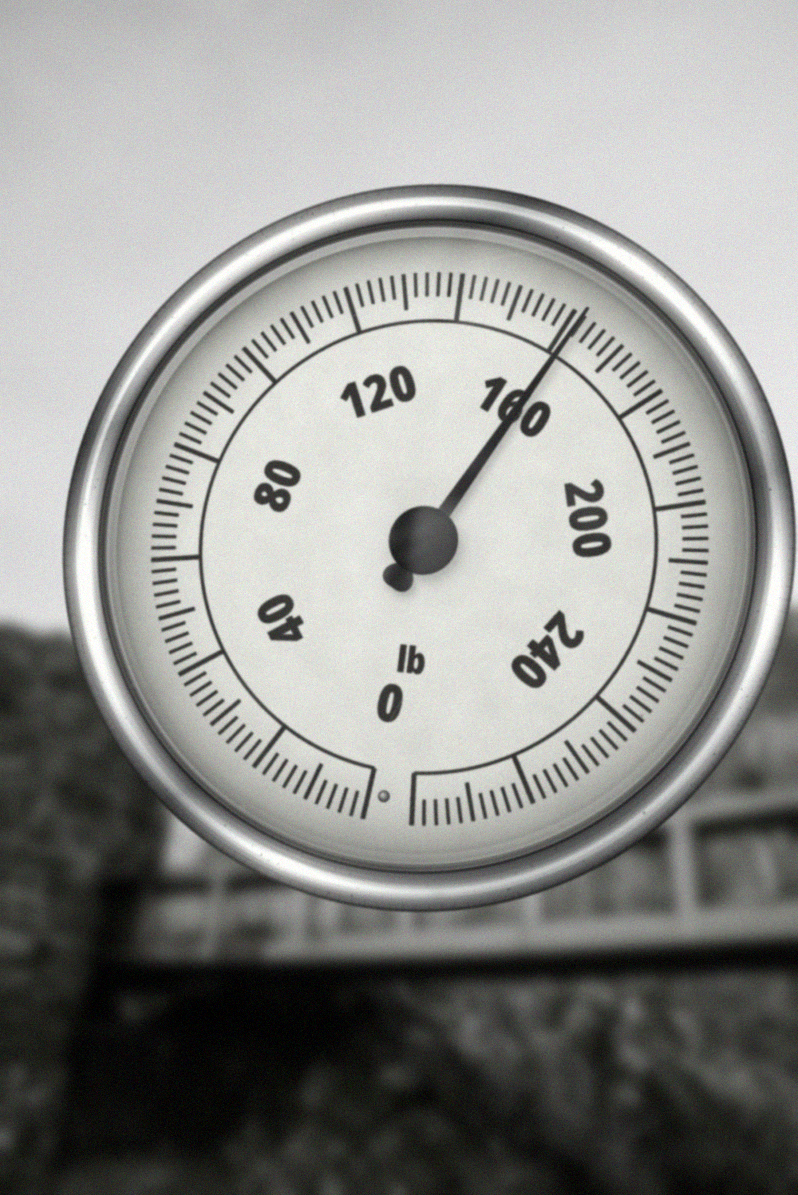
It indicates 162 lb
